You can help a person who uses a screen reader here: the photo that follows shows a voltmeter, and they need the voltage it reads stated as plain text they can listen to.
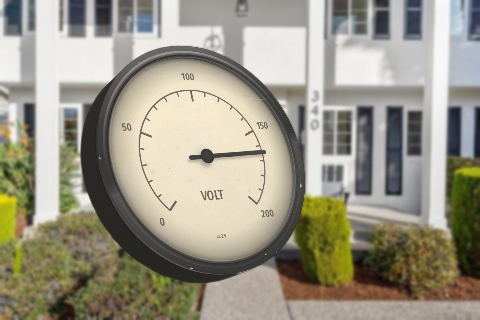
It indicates 165 V
